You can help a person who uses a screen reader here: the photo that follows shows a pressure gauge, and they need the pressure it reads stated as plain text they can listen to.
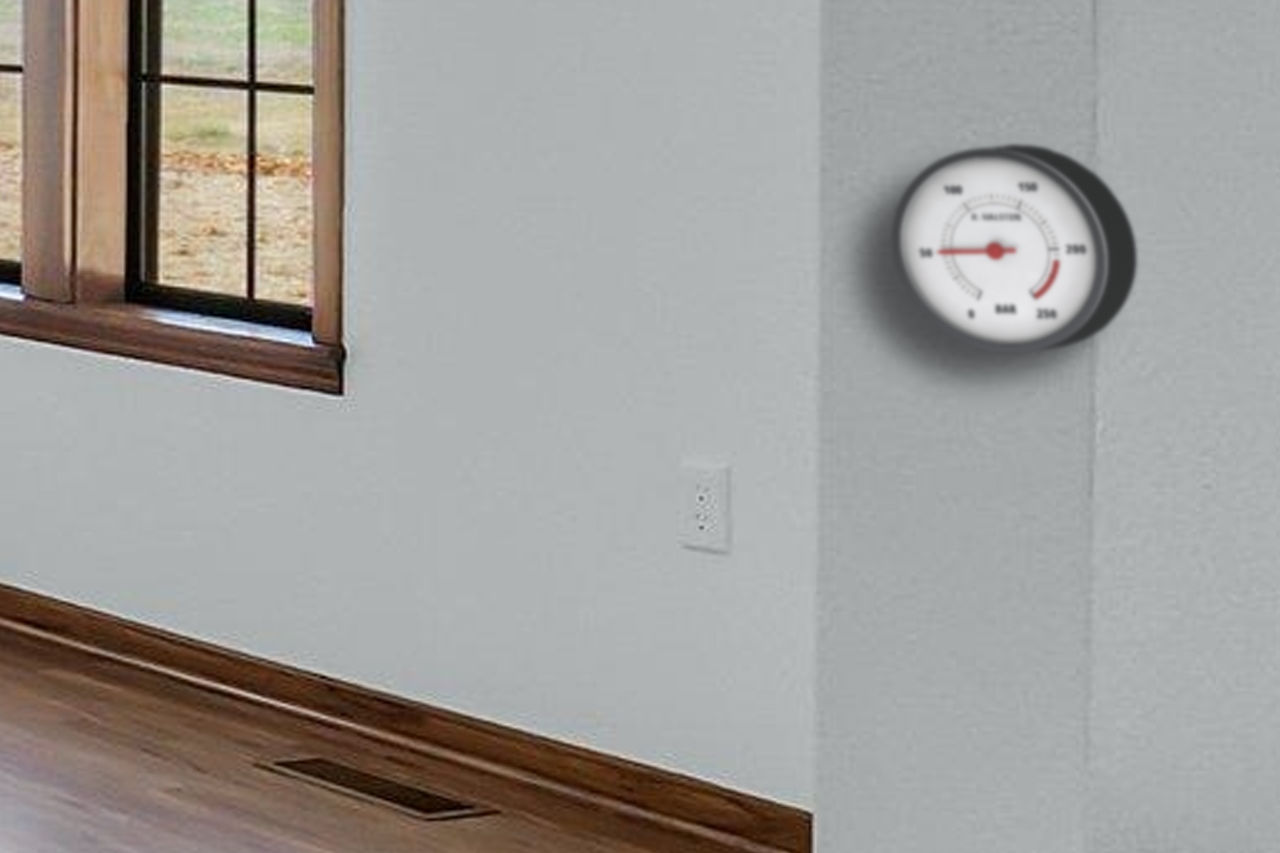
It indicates 50 bar
